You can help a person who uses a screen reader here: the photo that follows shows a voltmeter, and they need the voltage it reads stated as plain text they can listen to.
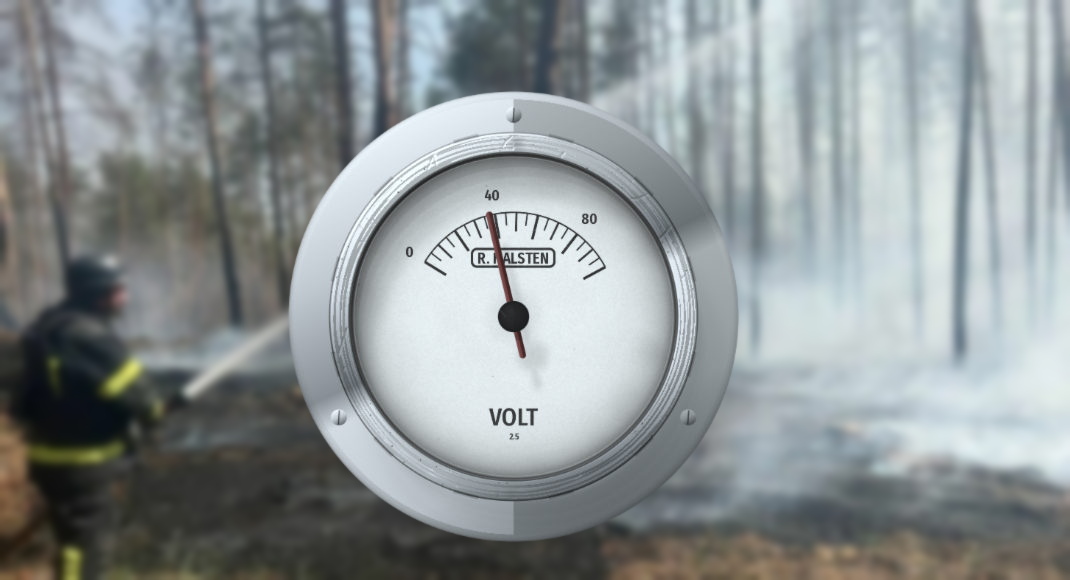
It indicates 37.5 V
